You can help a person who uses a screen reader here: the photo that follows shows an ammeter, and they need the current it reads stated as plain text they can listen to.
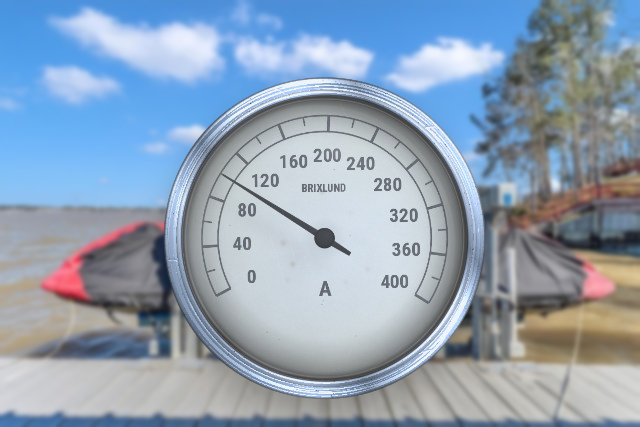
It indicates 100 A
